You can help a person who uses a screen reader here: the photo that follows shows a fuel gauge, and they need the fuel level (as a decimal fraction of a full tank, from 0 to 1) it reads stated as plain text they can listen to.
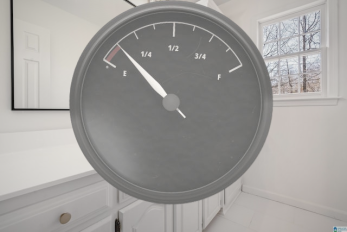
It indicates 0.125
